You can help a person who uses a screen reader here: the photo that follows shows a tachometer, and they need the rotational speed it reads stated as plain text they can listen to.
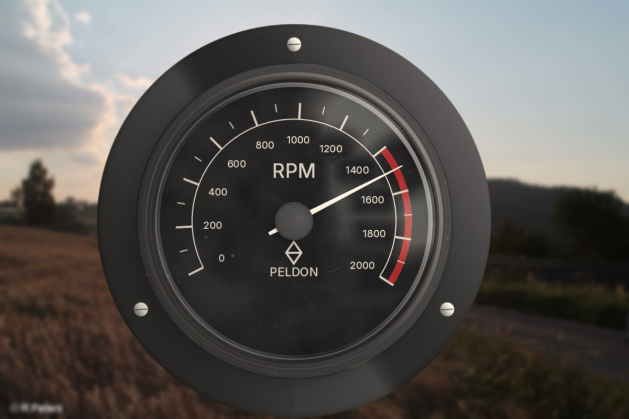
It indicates 1500 rpm
